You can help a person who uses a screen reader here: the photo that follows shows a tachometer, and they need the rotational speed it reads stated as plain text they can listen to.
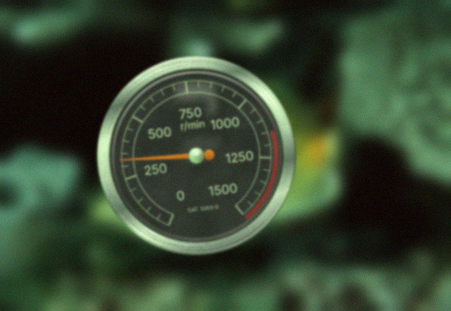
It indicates 325 rpm
